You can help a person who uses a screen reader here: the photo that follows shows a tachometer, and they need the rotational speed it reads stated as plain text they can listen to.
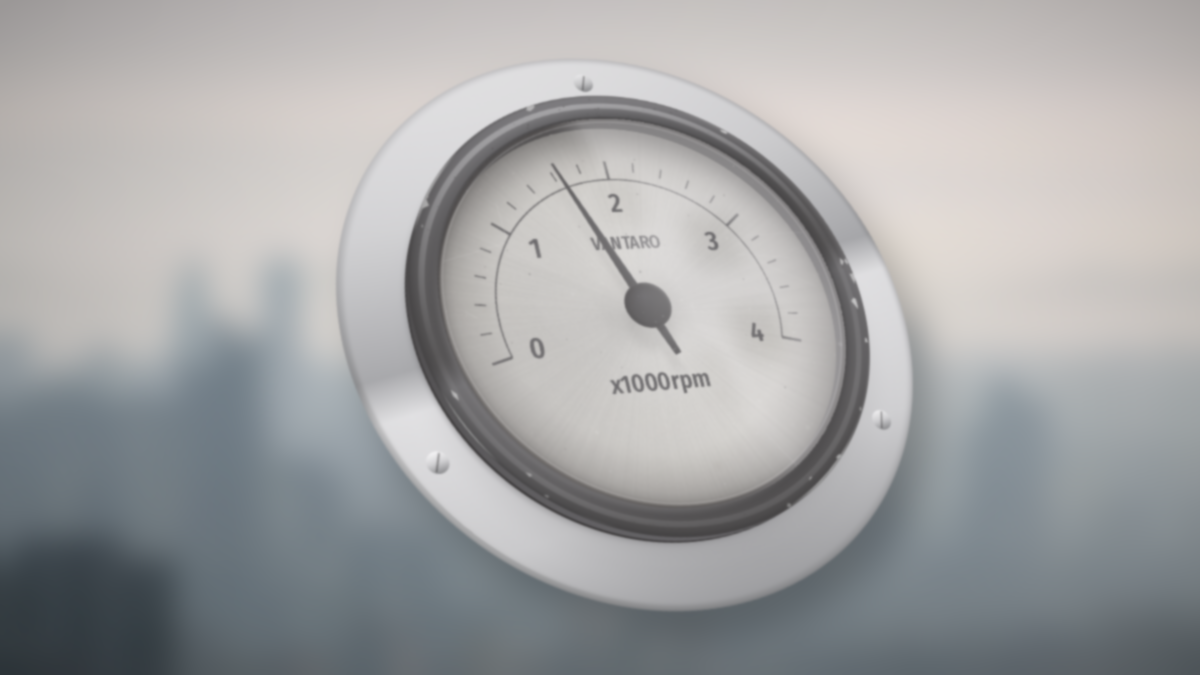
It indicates 1600 rpm
